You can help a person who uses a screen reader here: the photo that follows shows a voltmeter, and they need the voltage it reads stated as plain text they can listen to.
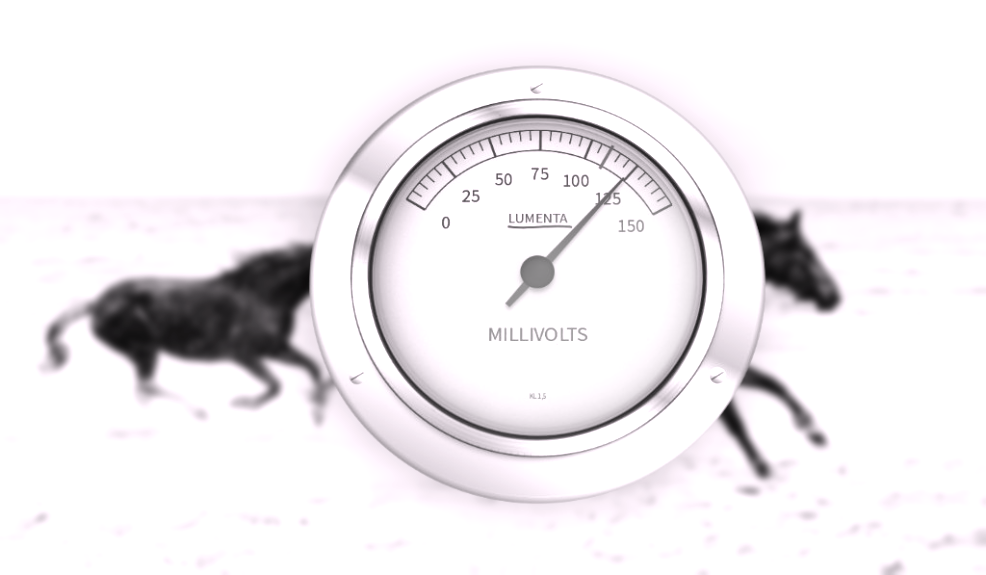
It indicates 125 mV
